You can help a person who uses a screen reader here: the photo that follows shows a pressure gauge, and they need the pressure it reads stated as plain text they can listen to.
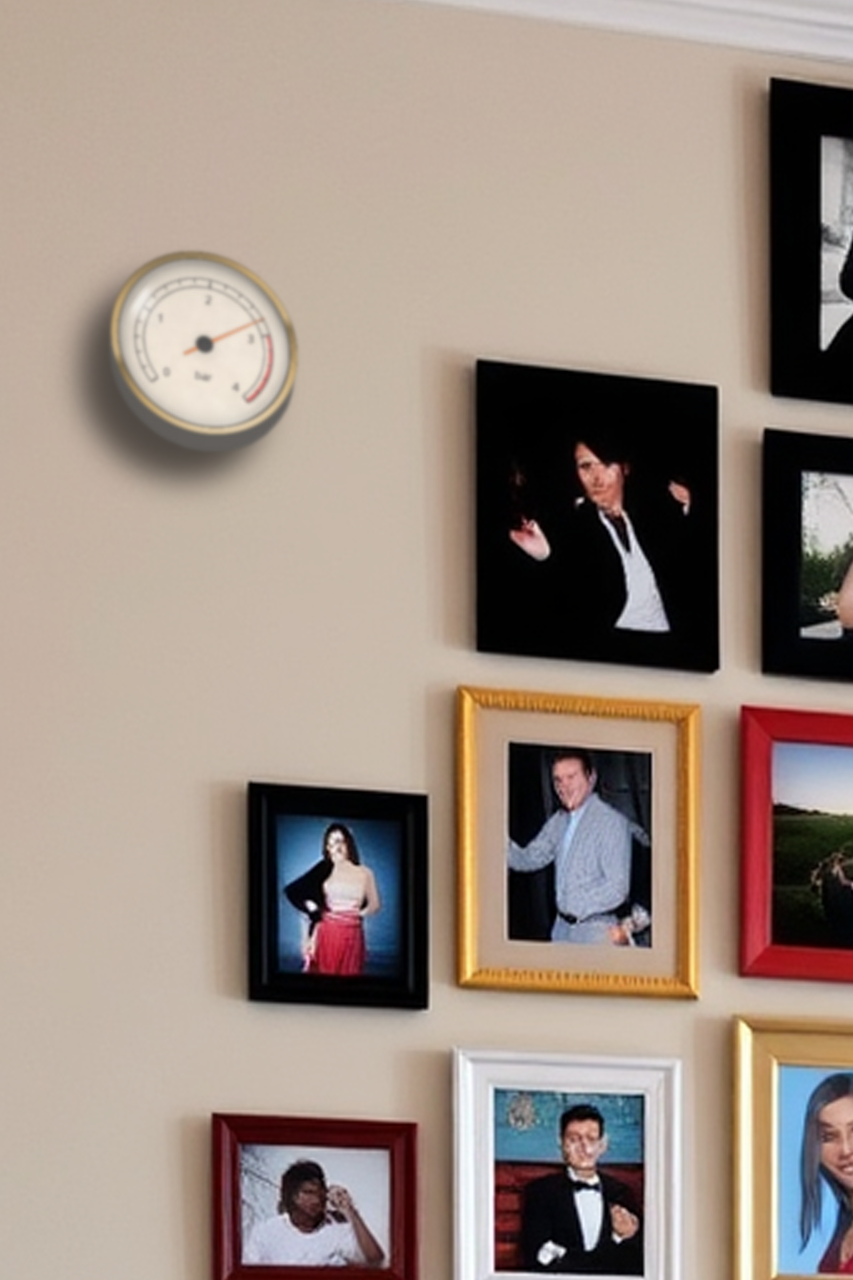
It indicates 2.8 bar
